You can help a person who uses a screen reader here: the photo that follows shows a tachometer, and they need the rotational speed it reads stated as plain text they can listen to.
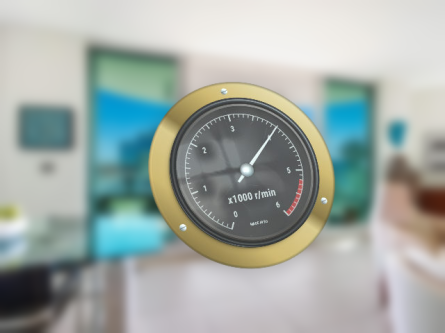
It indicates 4000 rpm
